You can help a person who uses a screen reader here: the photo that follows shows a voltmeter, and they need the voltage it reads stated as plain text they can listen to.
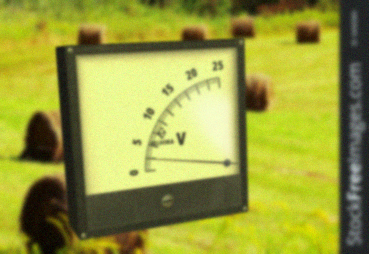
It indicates 2.5 V
